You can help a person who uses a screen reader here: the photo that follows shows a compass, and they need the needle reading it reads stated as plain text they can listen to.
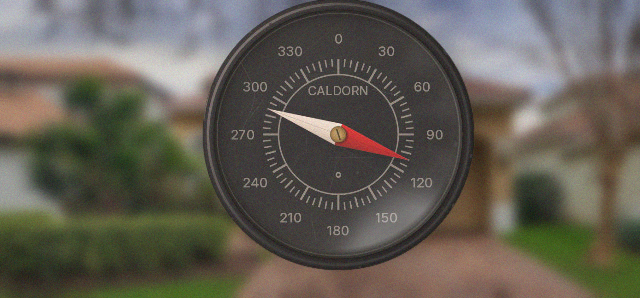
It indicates 110 °
